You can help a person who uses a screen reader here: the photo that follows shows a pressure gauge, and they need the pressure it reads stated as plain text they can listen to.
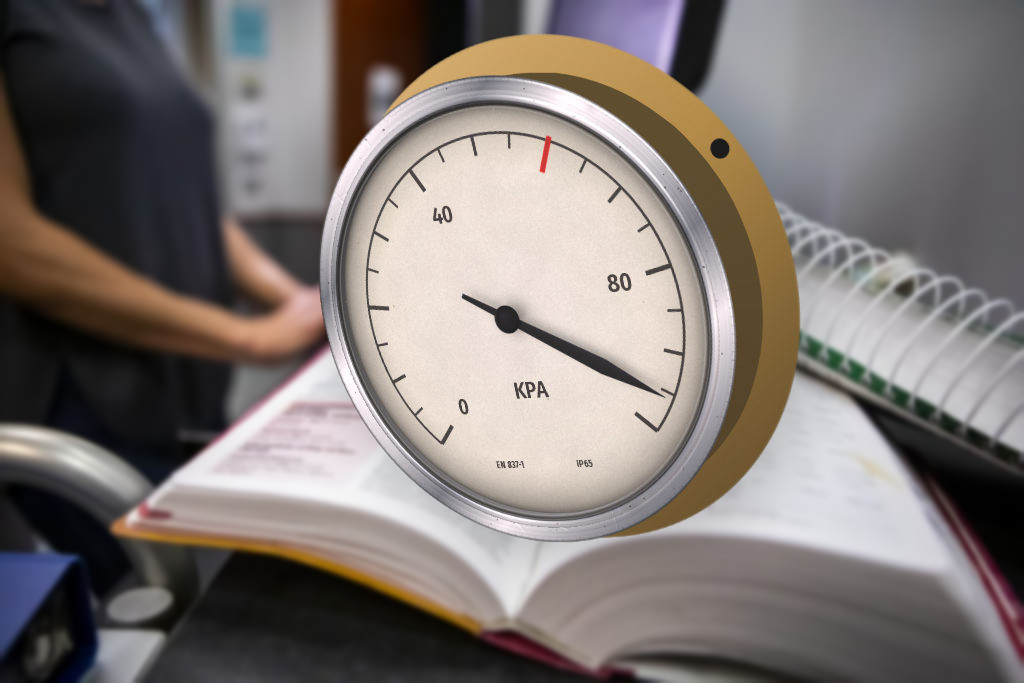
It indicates 95 kPa
